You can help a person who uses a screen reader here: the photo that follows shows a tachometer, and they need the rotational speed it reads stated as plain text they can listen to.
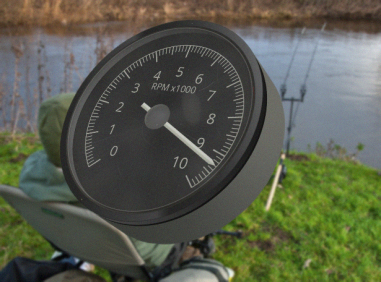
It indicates 9300 rpm
